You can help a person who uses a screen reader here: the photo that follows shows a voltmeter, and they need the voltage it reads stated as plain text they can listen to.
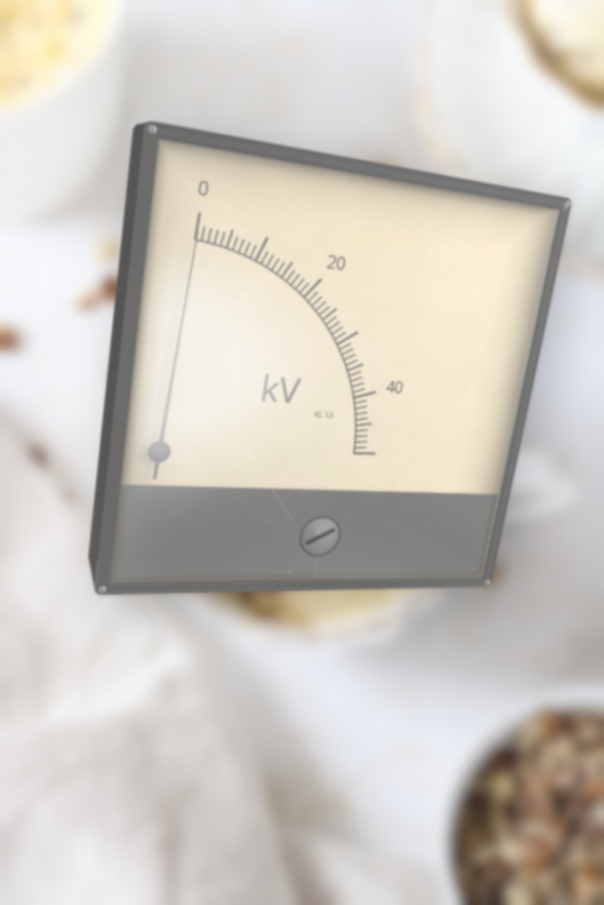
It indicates 0 kV
